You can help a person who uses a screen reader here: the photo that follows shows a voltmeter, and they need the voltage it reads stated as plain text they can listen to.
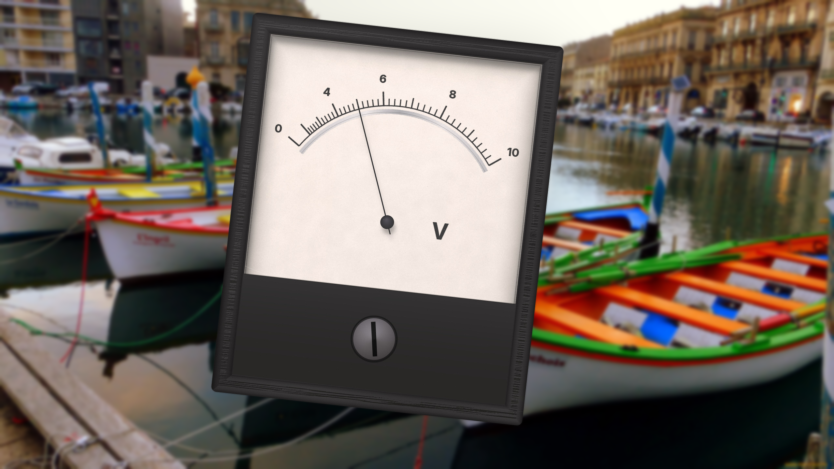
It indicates 5 V
